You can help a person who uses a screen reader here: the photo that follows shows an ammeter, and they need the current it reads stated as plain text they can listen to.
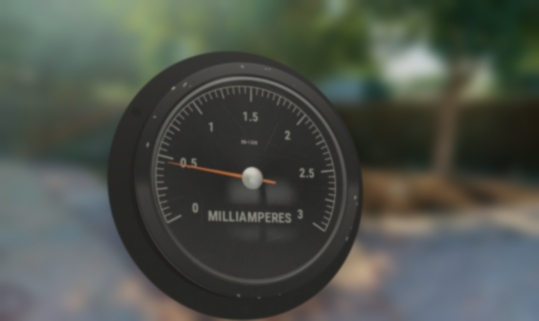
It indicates 0.45 mA
